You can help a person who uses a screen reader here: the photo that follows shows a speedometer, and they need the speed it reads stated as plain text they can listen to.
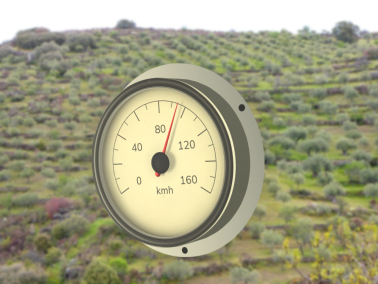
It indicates 95 km/h
